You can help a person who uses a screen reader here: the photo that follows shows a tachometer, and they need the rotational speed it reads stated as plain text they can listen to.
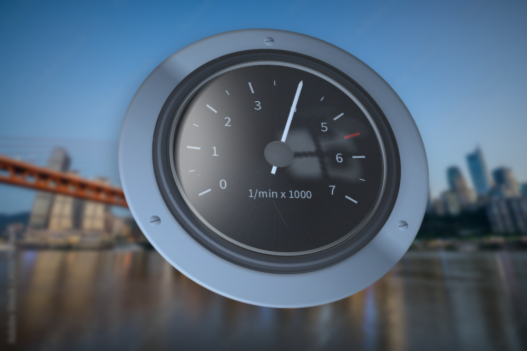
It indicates 4000 rpm
